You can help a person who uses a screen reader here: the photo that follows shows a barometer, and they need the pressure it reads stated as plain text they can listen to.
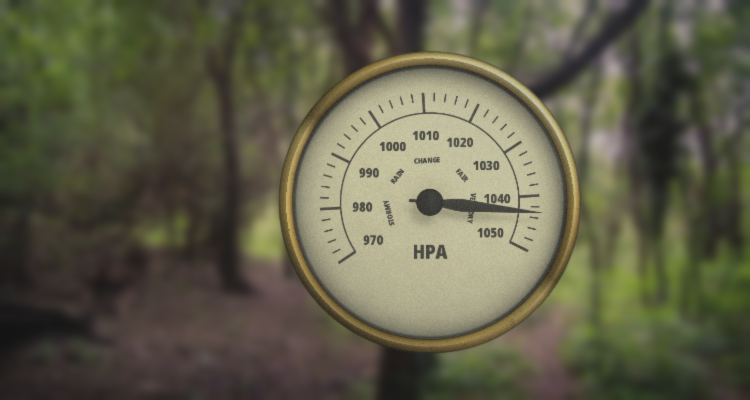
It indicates 1043 hPa
